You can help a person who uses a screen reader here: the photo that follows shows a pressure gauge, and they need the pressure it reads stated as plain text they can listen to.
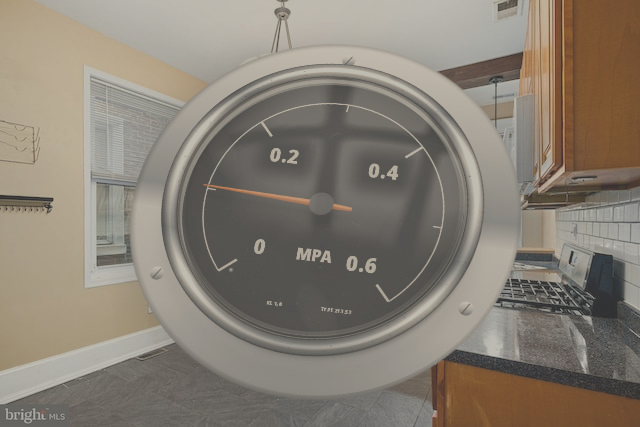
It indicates 0.1 MPa
